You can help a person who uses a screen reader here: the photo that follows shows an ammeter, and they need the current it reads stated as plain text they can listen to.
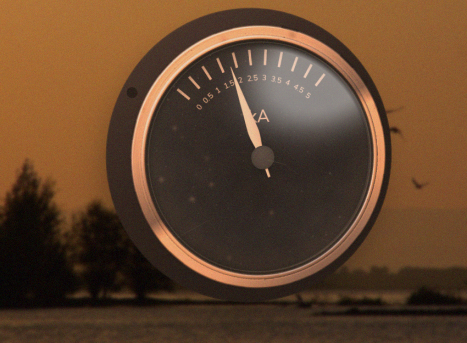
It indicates 1.75 kA
